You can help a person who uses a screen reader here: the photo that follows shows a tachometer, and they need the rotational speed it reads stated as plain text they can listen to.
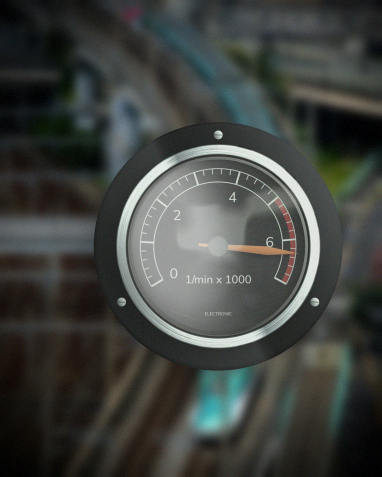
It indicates 6300 rpm
